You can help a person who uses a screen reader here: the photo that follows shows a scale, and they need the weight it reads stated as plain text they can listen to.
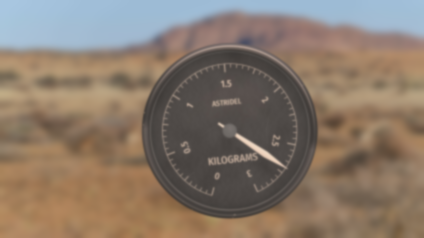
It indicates 2.7 kg
